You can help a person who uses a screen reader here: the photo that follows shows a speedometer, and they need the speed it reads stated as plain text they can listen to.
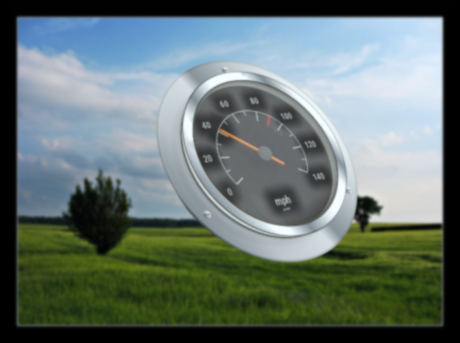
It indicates 40 mph
